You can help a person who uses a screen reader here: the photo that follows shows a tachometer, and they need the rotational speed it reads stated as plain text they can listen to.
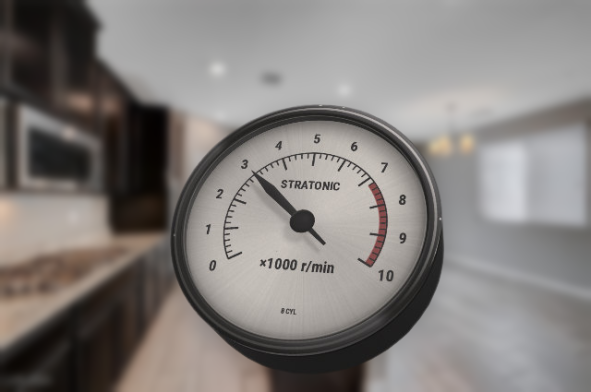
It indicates 3000 rpm
